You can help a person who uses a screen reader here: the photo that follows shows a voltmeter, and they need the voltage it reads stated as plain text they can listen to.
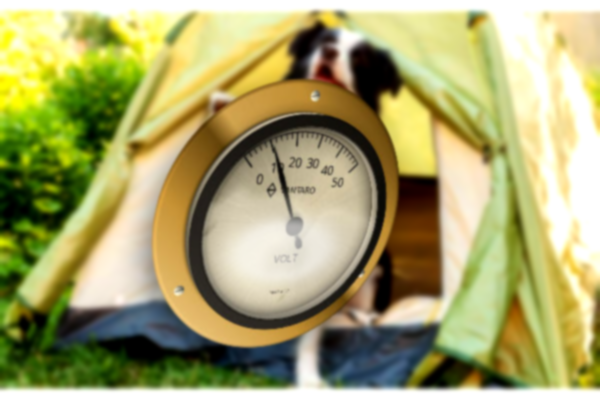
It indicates 10 V
